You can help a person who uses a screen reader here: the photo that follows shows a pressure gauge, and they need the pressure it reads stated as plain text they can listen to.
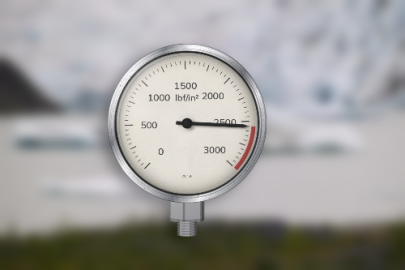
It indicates 2550 psi
